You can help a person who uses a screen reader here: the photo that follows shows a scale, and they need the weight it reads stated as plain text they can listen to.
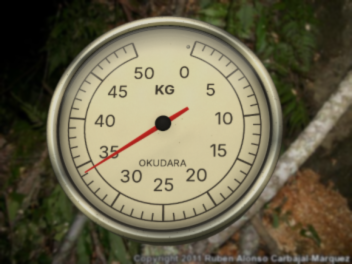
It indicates 34 kg
